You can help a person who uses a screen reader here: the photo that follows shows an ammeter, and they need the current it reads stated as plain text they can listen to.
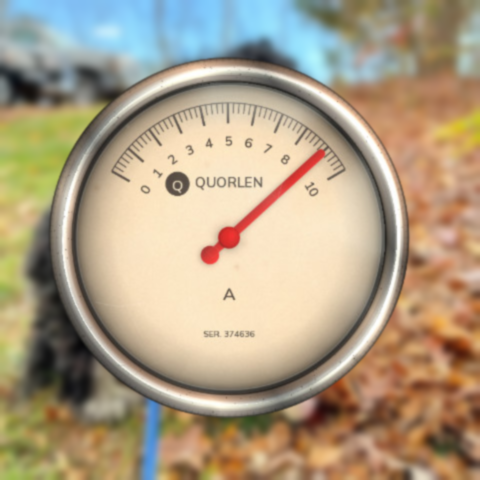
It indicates 9 A
